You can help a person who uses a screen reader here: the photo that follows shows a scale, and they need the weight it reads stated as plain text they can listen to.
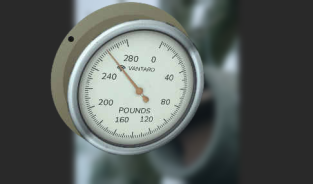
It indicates 260 lb
